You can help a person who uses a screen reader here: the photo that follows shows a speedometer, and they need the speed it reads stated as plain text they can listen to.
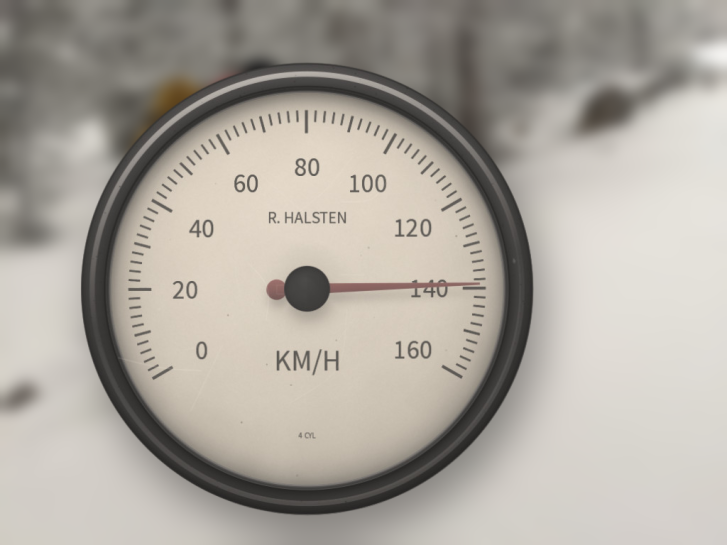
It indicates 139 km/h
